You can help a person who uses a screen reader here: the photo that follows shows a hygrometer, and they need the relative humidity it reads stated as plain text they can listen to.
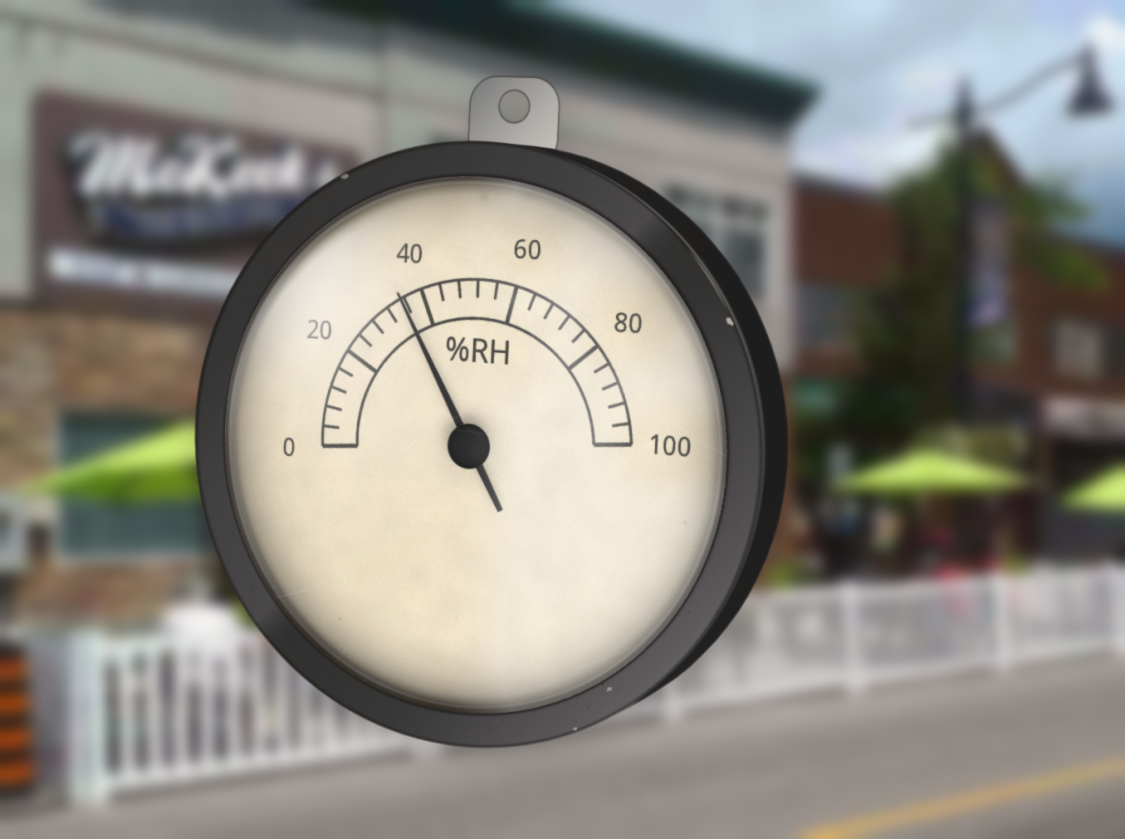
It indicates 36 %
